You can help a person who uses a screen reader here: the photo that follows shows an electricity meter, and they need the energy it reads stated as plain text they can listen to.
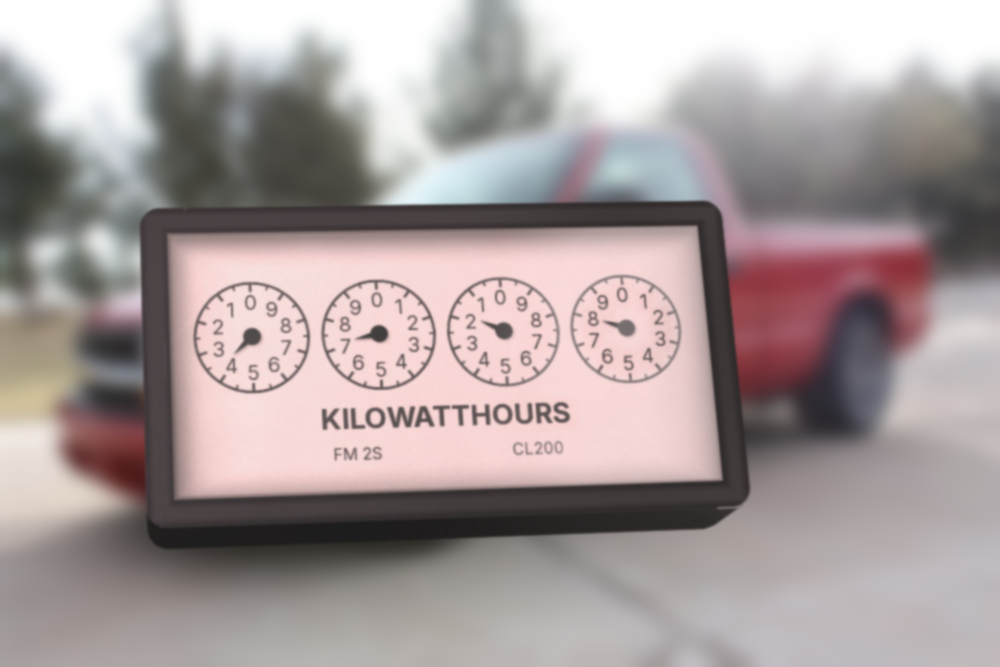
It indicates 3718 kWh
